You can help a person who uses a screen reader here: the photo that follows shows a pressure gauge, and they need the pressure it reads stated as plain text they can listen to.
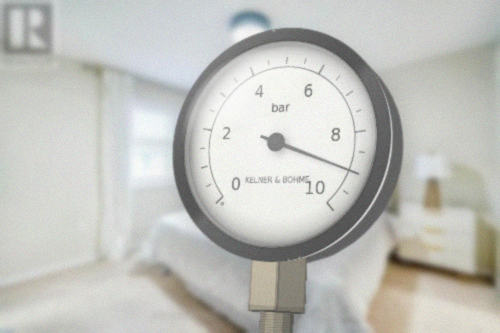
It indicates 9 bar
